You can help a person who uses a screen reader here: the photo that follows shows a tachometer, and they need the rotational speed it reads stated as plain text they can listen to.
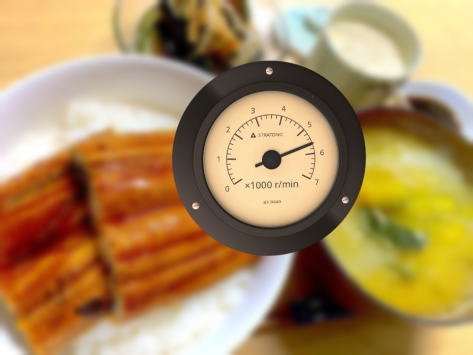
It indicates 5600 rpm
